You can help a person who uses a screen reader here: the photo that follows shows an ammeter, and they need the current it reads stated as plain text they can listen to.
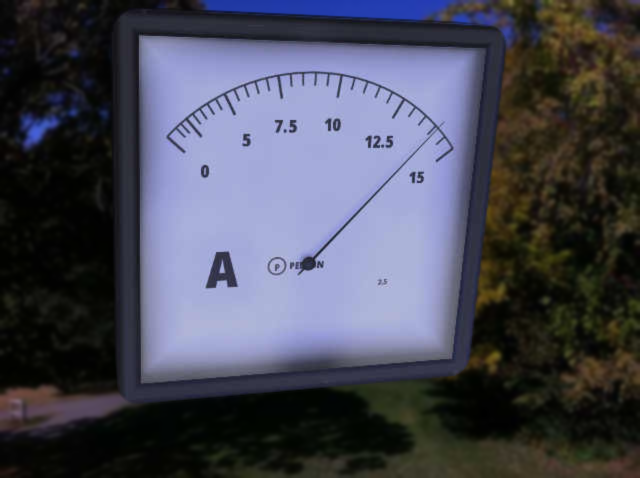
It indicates 14 A
